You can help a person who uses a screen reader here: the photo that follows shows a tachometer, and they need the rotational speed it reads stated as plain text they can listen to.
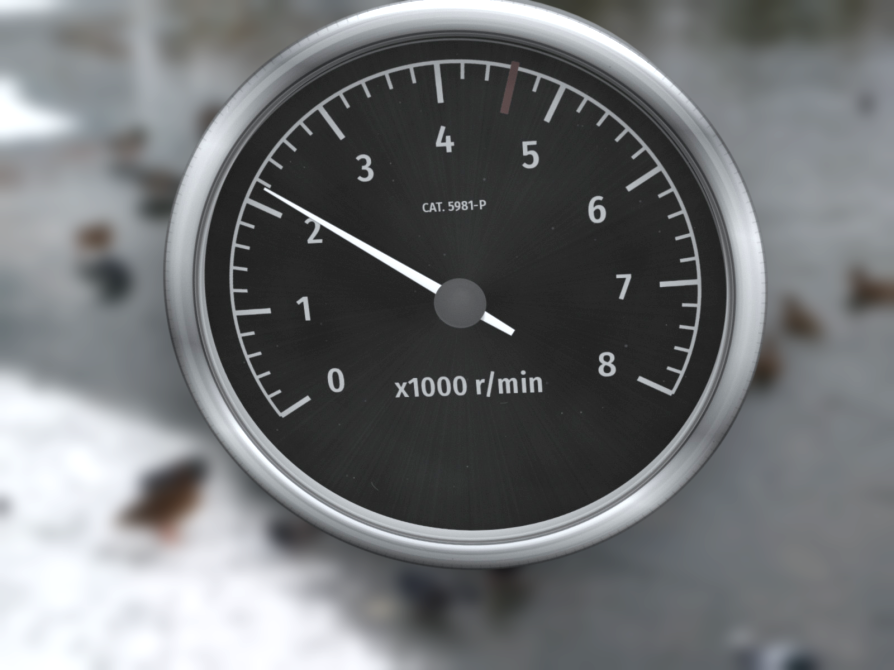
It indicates 2200 rpm
